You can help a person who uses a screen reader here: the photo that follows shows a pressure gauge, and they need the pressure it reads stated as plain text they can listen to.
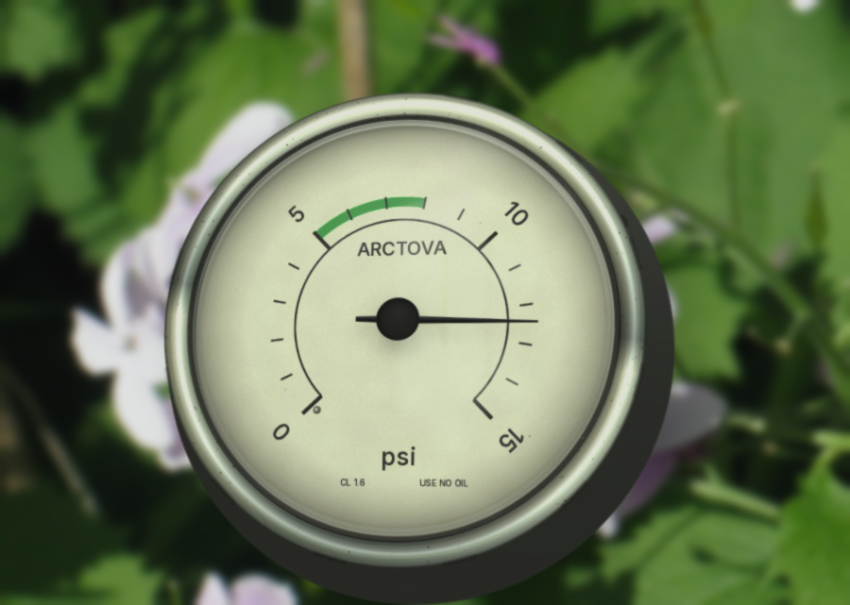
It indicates 12.5 psi
